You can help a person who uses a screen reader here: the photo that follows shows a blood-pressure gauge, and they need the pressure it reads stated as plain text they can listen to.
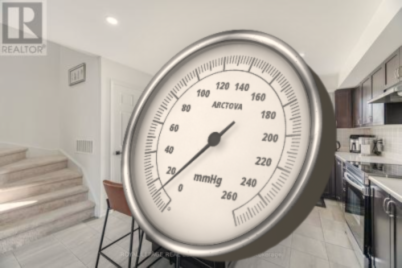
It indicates 10 mmHg
